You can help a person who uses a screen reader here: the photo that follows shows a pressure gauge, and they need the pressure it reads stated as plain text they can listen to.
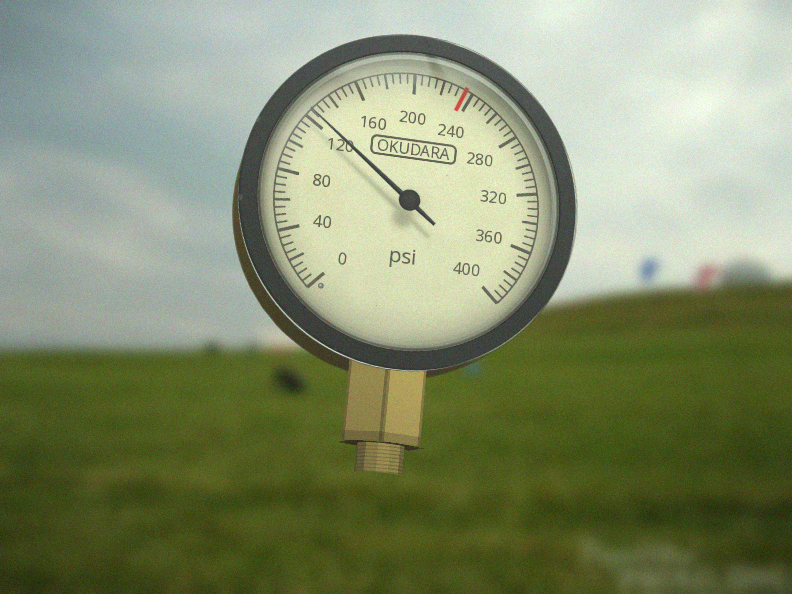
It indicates 125 psi
